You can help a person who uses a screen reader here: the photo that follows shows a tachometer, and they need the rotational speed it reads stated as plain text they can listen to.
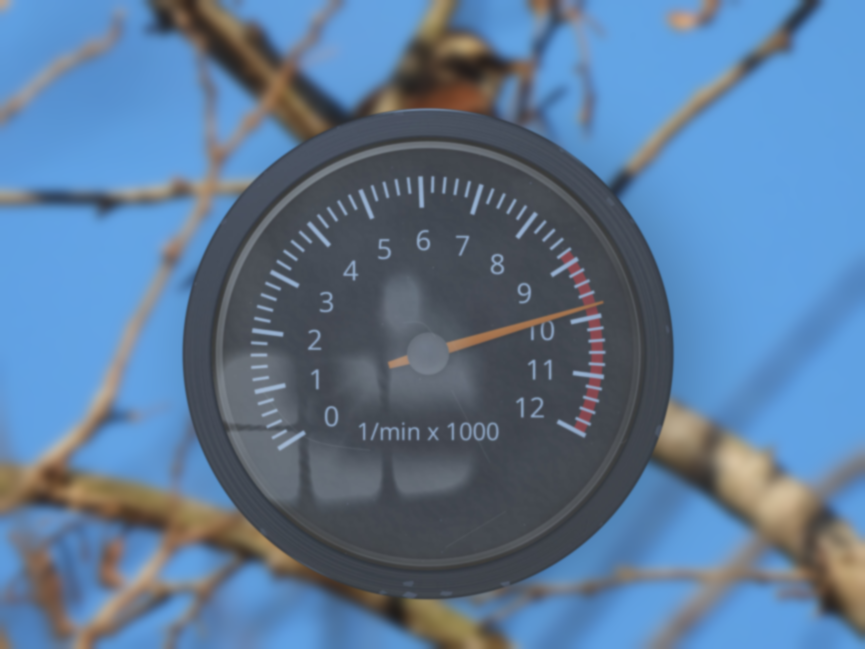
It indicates 9800 rpm
